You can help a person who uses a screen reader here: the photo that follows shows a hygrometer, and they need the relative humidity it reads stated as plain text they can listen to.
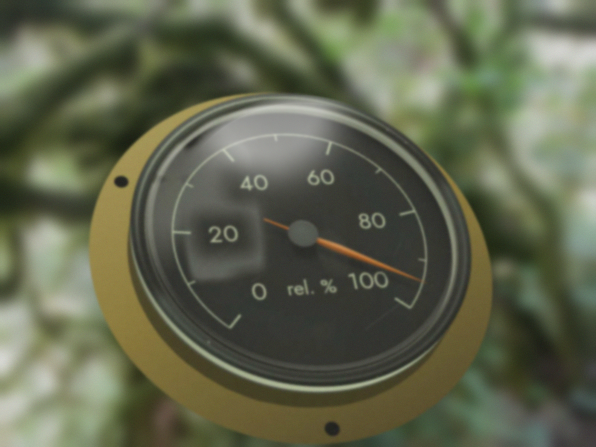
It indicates 95 %
